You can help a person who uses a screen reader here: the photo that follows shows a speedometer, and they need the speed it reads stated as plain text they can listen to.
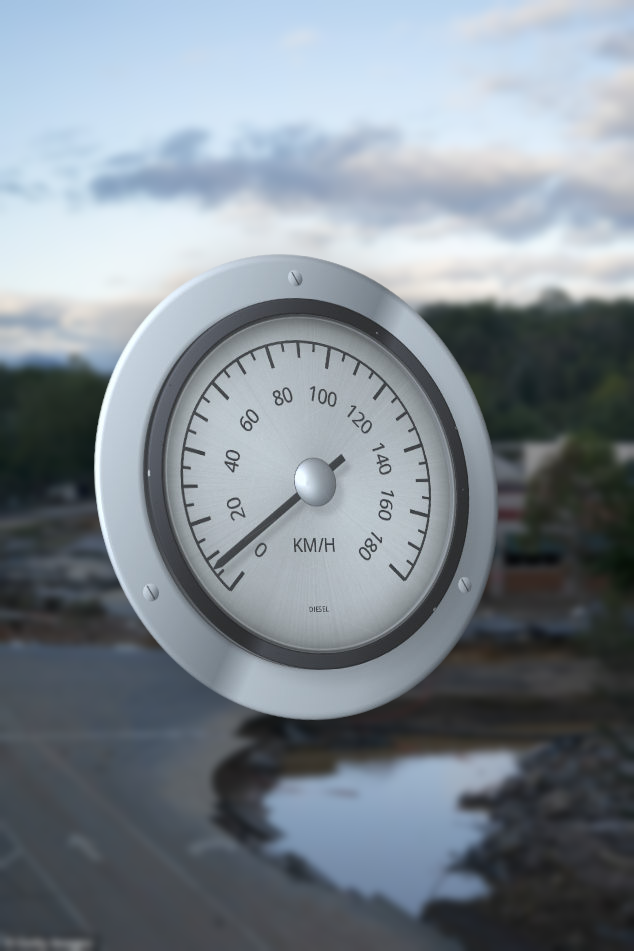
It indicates 7.5 km/h
